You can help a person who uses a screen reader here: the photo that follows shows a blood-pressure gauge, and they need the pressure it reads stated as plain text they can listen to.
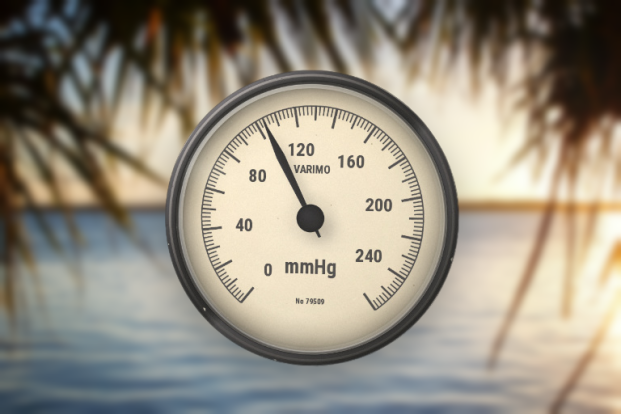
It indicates 104 mmHg
